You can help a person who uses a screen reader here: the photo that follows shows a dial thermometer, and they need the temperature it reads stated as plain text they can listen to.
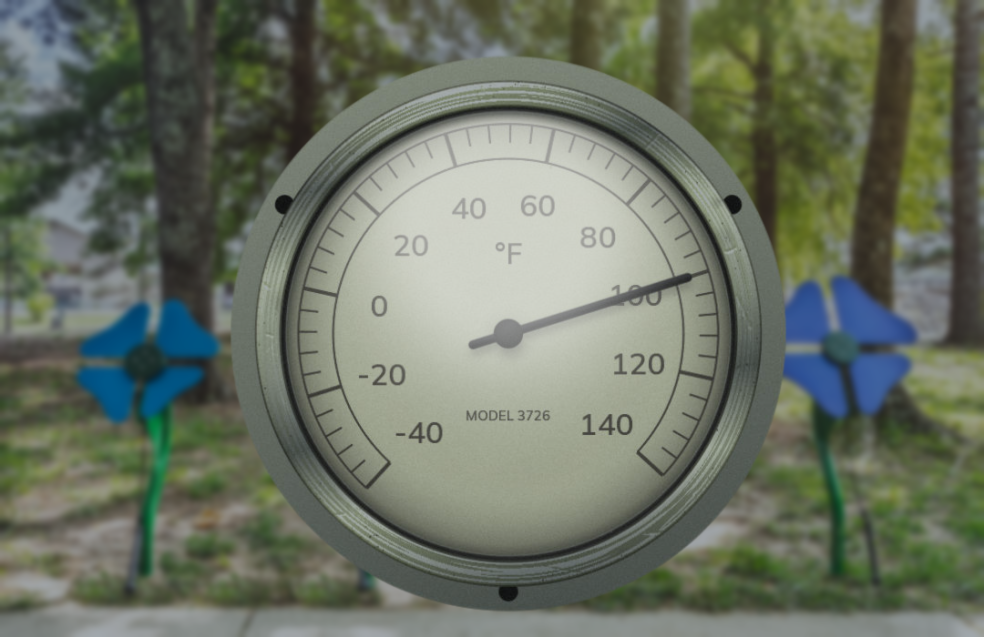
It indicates 100 °F
